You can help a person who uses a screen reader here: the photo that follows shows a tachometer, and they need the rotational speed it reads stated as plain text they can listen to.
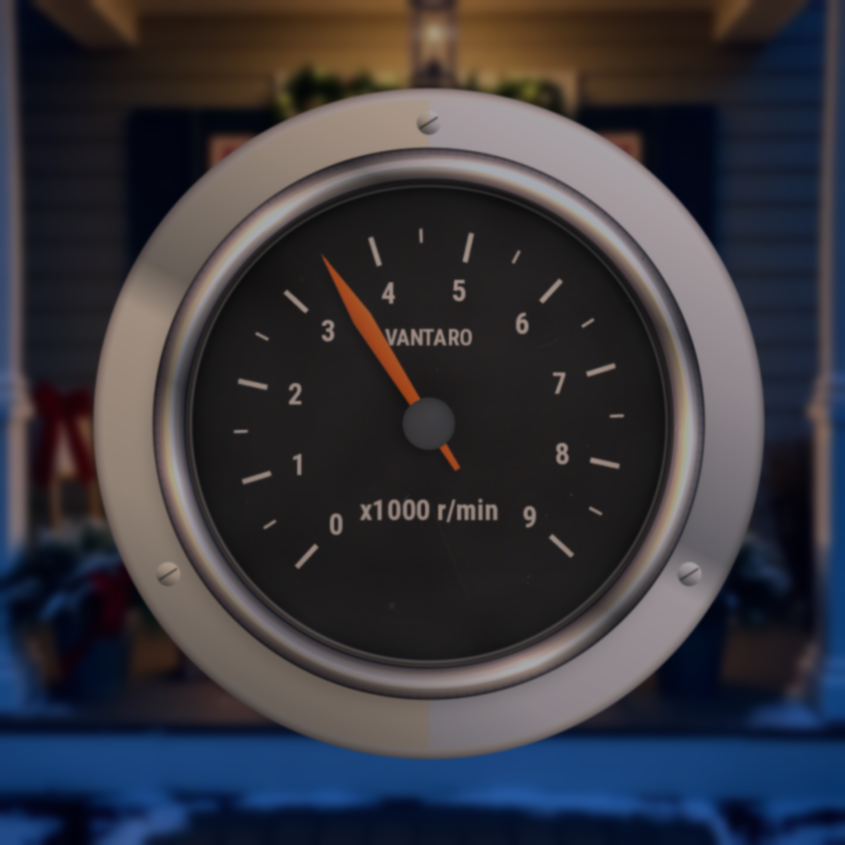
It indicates 3500 rpm
